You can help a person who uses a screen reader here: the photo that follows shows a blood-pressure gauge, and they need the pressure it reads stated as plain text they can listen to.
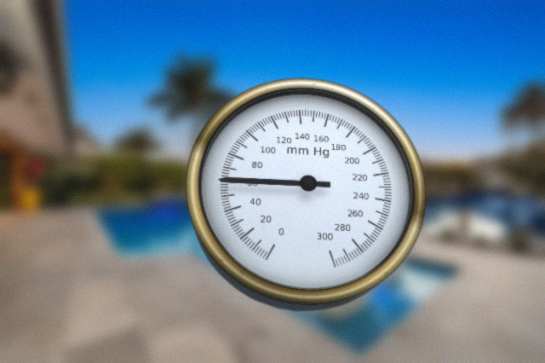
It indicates 60 mmHg
